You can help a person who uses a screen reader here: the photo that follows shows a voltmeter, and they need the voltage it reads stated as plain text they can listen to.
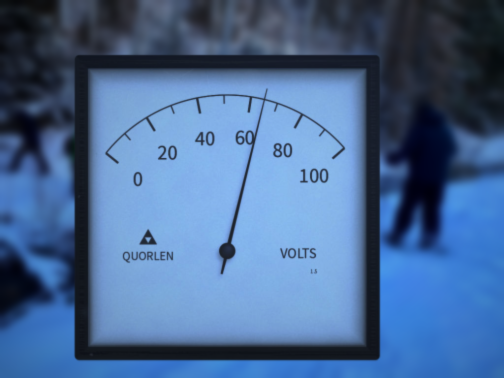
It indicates 65 V
